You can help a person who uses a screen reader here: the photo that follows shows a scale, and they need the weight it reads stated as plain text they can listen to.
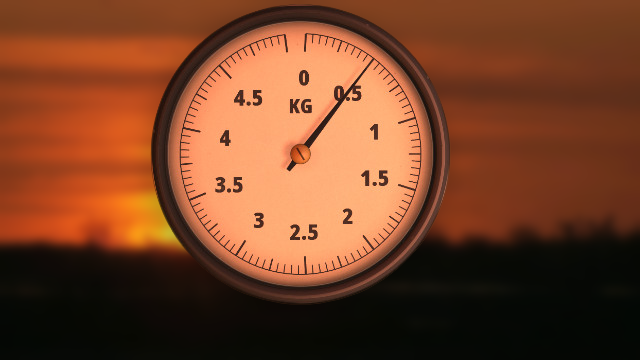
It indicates 0.5 kg
